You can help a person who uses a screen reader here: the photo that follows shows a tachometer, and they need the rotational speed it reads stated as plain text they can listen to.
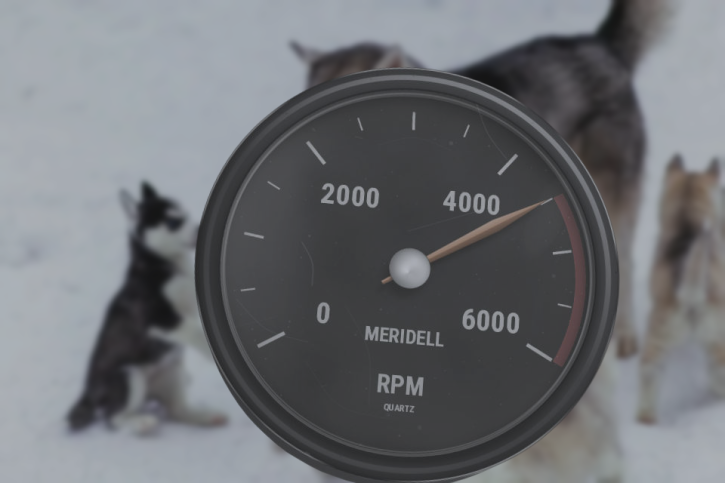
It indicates 4500 rpm
